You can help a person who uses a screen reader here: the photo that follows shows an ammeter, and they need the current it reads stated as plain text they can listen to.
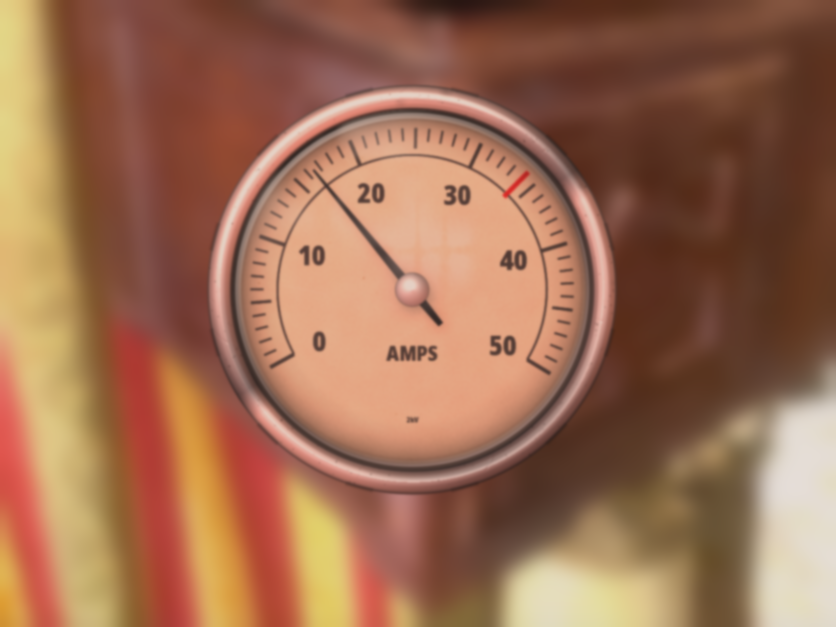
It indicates 16.5 A
